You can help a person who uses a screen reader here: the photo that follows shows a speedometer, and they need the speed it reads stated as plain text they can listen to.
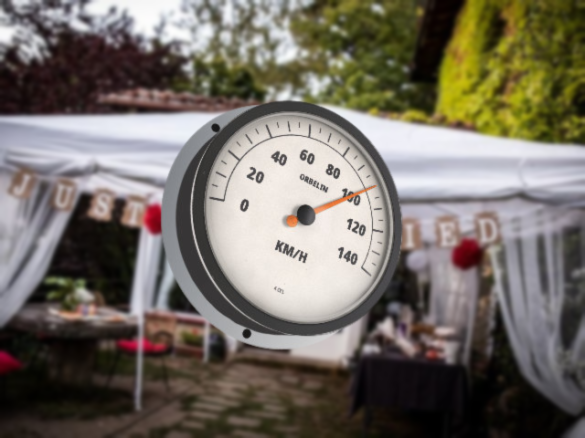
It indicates 100 km/h
